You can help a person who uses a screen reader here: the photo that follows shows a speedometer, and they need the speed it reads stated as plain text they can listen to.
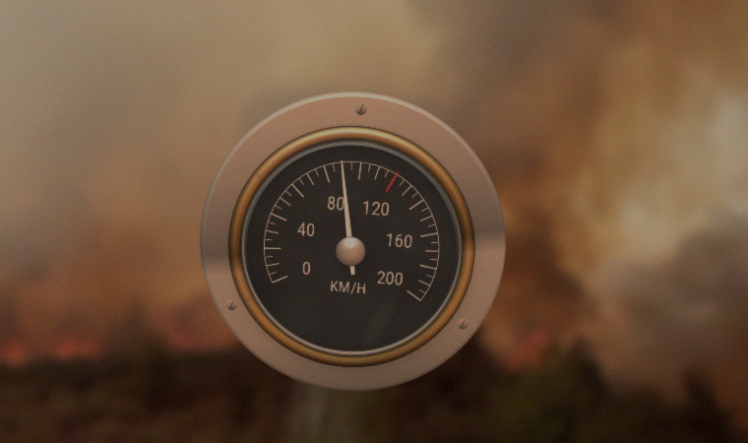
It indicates 90 km/h
